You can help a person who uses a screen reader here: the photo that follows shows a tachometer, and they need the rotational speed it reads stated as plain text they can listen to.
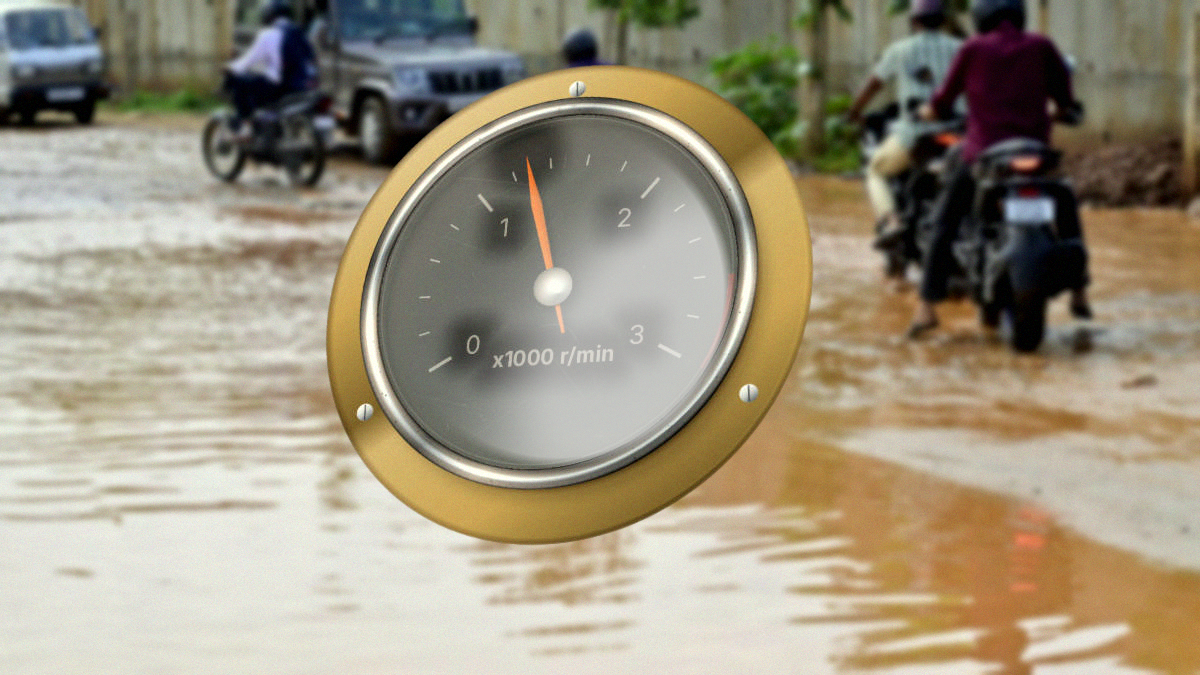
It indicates 1300 rpm
